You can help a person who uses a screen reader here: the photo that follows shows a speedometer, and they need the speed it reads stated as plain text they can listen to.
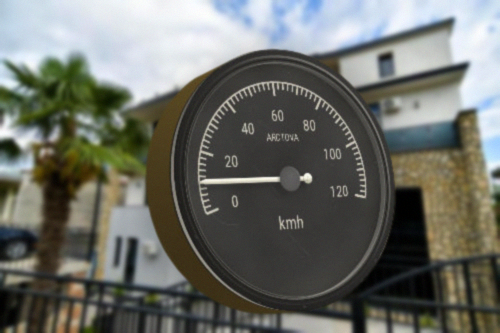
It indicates 10 km/h
